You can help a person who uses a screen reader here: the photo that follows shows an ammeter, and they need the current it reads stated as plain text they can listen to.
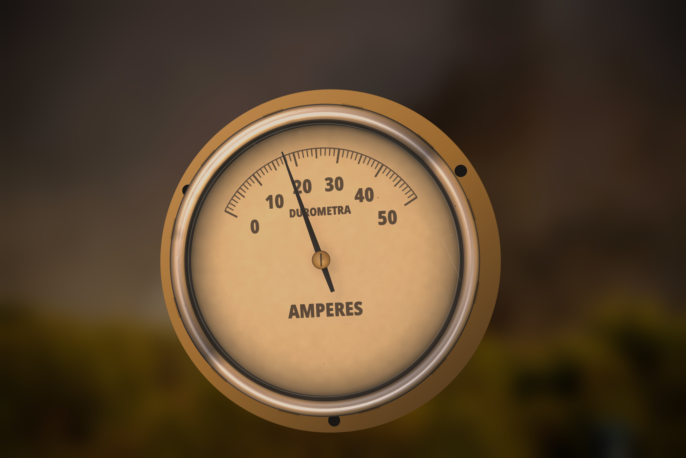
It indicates 18 A
